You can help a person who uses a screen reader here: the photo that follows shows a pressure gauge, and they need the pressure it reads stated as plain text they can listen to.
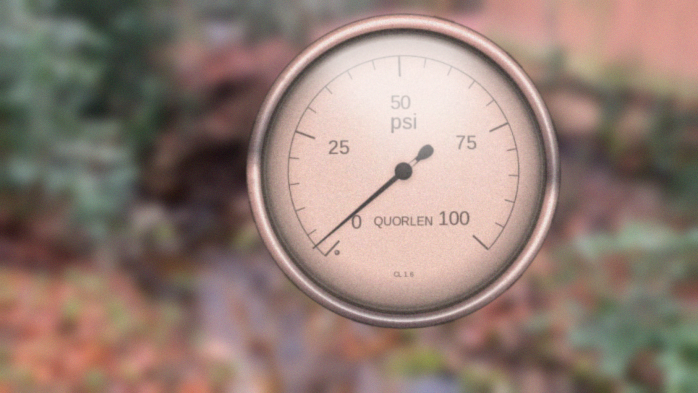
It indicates 2.5 psi
